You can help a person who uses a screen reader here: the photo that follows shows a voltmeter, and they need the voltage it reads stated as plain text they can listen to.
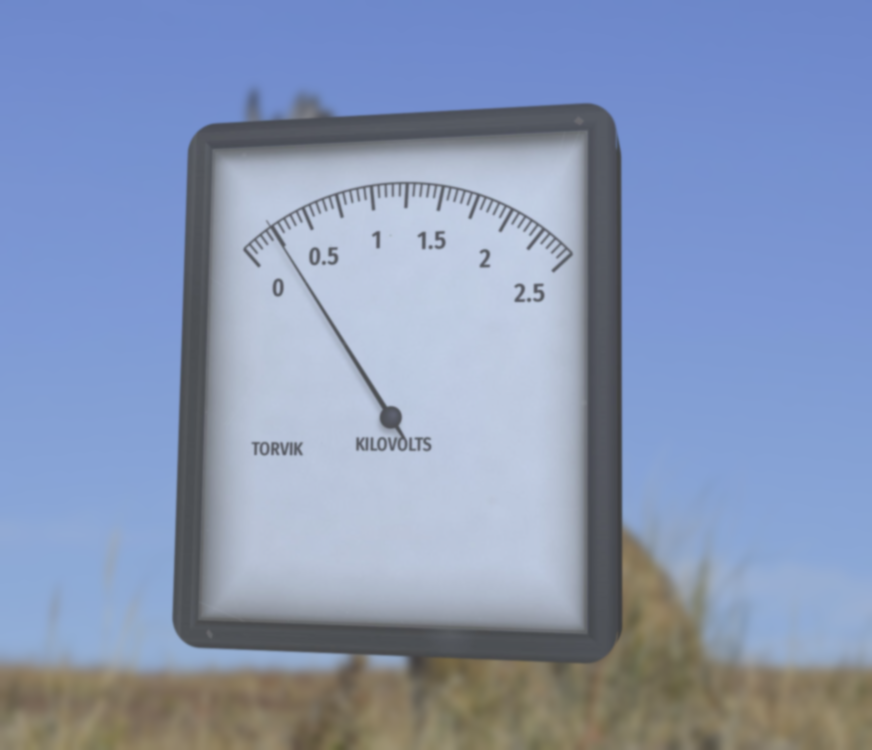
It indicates 0.25 kV
